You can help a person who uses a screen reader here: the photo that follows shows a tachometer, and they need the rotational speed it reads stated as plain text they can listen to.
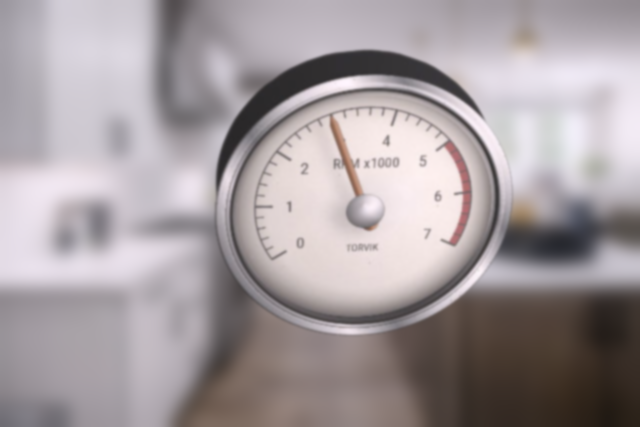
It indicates 3000 rpm
